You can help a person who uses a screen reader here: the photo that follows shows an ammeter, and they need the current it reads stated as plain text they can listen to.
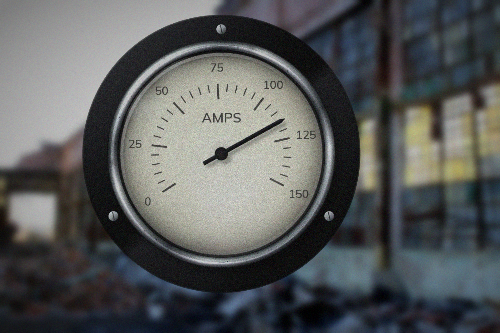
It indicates 115 A
